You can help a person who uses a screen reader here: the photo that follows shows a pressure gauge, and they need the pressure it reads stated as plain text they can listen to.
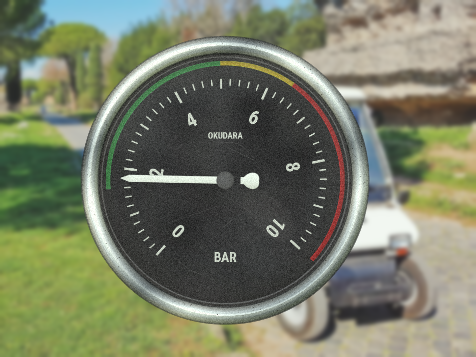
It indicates 1.8 bar
